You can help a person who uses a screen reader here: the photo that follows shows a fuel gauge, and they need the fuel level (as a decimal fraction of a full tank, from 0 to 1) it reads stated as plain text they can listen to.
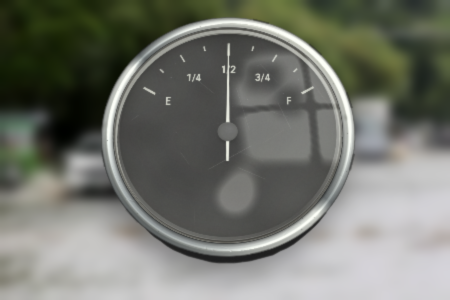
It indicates 0.5
